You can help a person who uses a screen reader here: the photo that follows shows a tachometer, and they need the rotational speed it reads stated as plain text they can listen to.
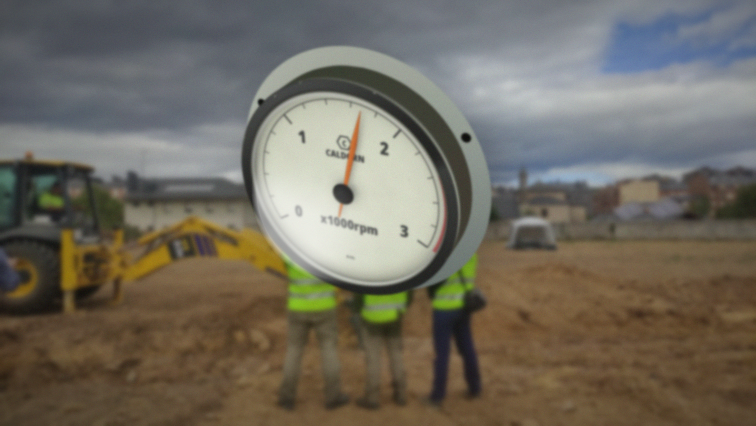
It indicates 1700 rpm
